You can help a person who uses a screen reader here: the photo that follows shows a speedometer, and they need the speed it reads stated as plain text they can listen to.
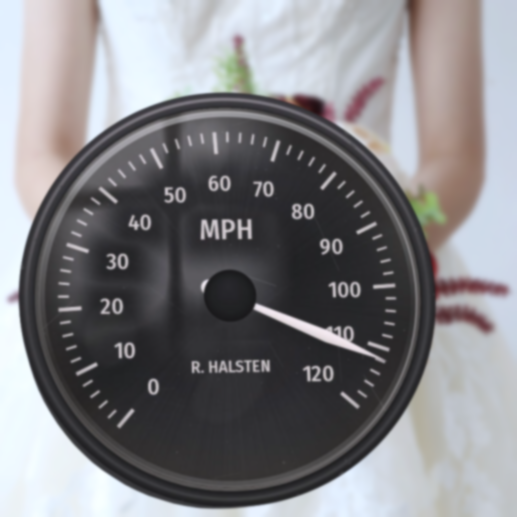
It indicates 112 mph
